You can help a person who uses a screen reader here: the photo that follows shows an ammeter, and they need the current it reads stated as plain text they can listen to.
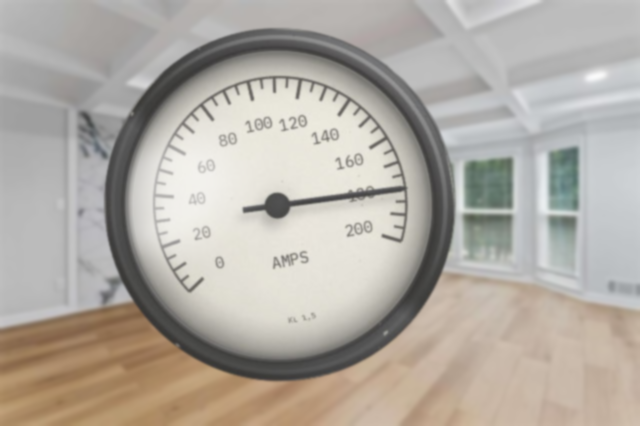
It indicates 180 A
